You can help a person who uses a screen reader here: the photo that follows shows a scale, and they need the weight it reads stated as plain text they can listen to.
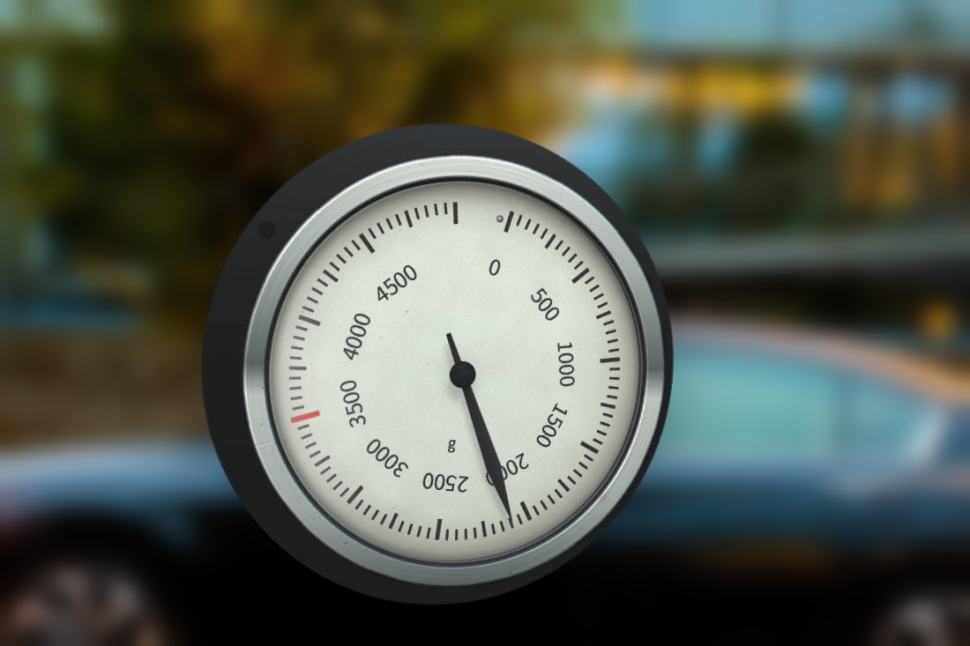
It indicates 2100 g
